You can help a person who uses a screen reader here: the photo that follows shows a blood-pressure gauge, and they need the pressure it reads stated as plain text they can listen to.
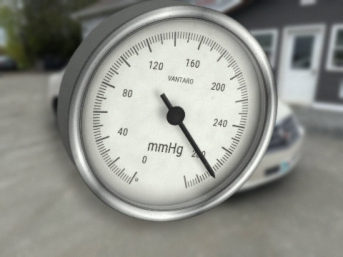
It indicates 280 mmHg
